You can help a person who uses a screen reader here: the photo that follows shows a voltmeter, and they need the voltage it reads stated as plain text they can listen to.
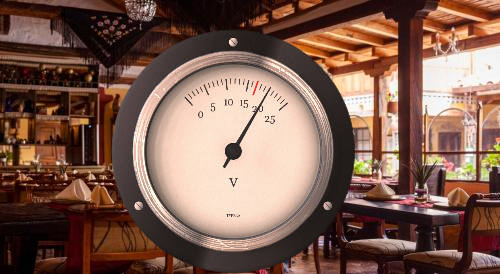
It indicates 20 V
